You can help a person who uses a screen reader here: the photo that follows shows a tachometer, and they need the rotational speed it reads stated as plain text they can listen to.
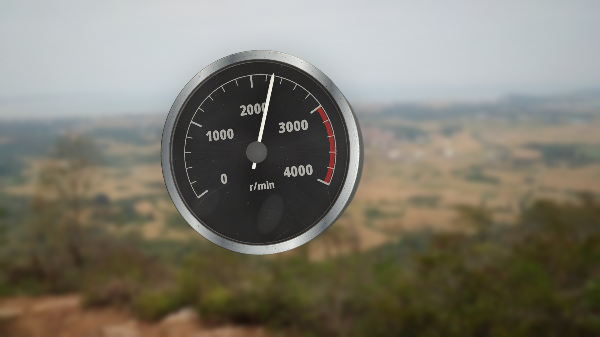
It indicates 2300 rpm
